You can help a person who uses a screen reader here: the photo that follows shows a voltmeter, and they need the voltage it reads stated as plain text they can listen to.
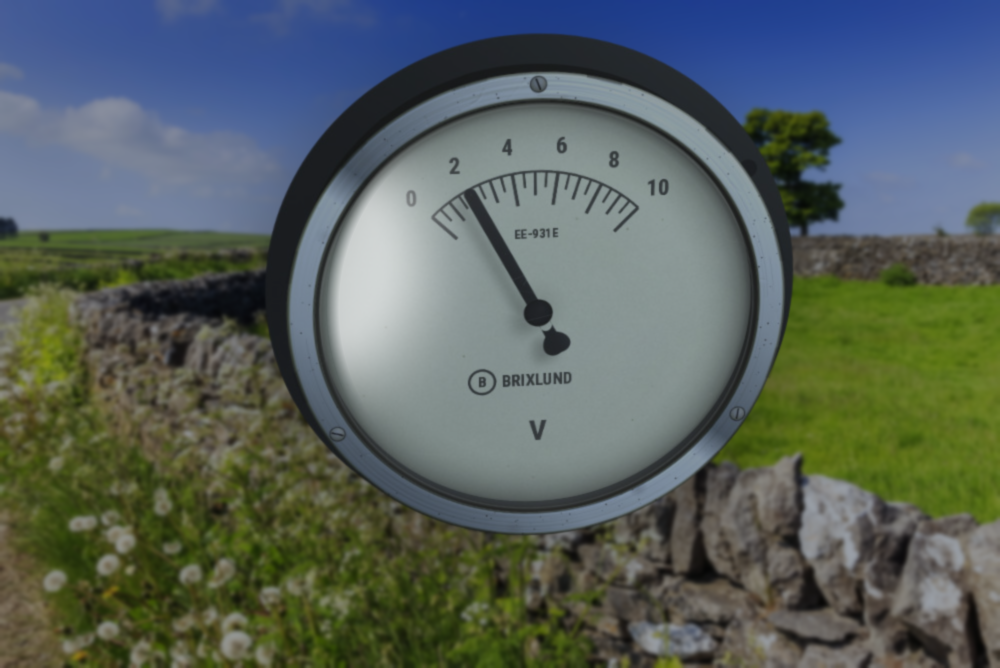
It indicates 2 V
